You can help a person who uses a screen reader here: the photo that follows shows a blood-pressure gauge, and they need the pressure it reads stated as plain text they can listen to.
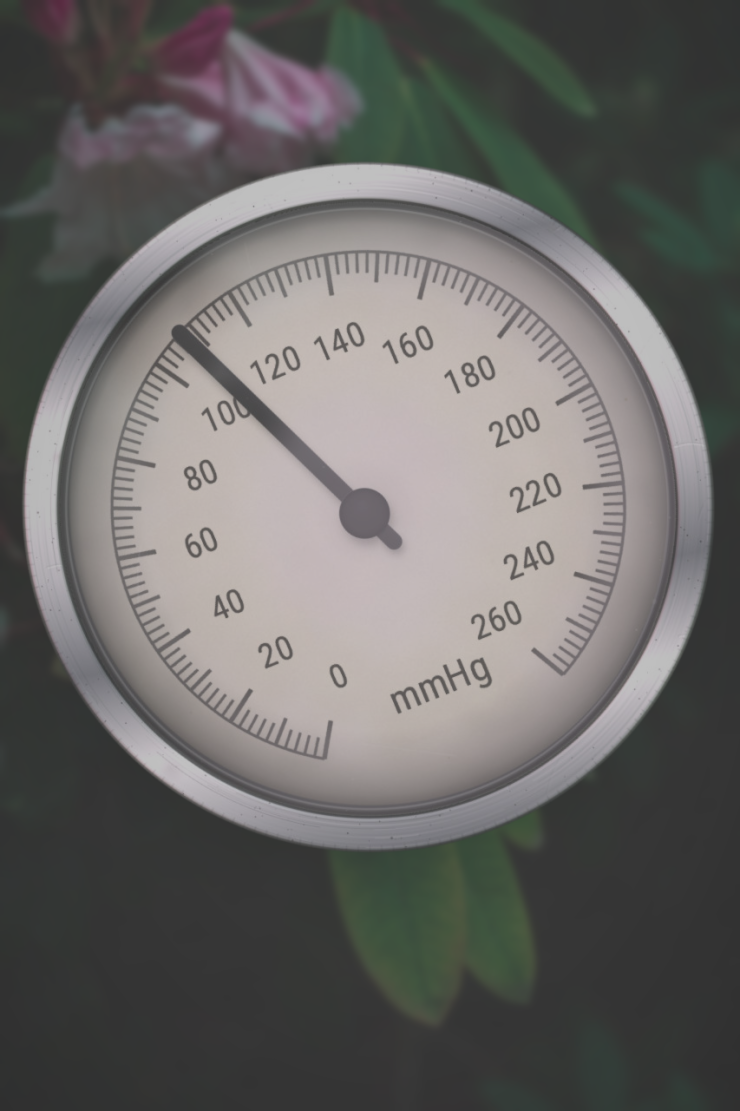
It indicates 108 mmHg
